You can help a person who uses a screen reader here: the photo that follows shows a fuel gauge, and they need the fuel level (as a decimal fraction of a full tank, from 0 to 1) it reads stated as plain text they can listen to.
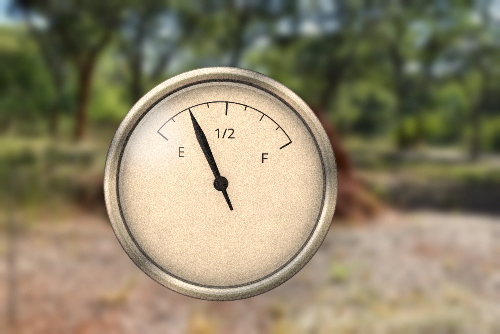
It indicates 0.25
